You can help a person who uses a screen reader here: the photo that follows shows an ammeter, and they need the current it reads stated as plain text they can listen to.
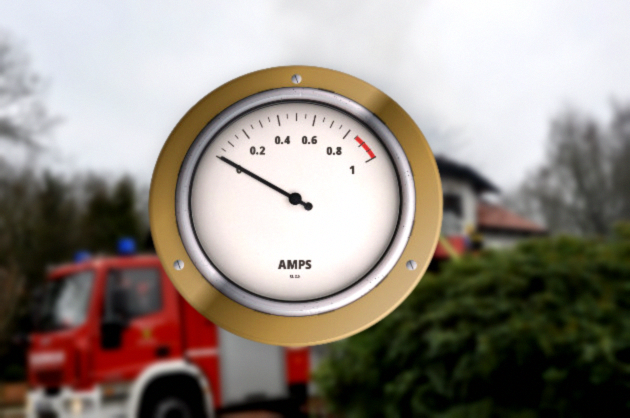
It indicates 0 A
